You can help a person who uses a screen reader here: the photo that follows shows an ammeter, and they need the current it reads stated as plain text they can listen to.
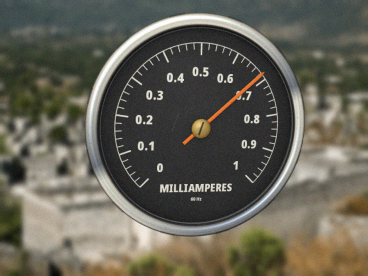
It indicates 0.68 mA
